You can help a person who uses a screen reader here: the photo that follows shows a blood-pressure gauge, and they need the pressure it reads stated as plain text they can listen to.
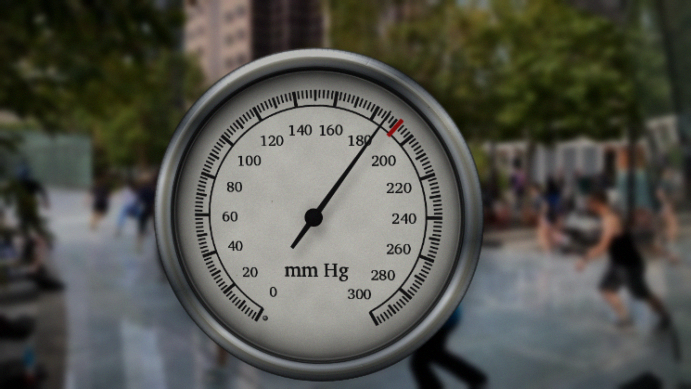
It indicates 186 mmHg
